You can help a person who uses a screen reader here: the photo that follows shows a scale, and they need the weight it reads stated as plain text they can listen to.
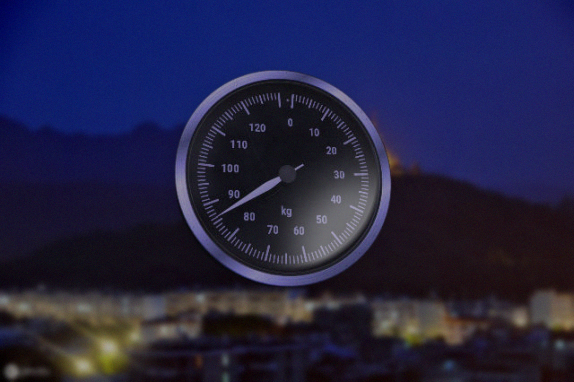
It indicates 86 kg
